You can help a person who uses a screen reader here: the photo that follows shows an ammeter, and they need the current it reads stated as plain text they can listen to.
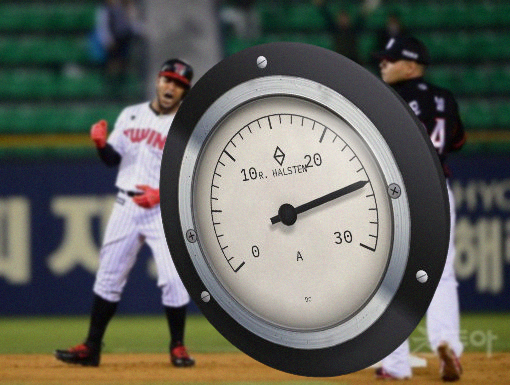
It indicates 25 A
